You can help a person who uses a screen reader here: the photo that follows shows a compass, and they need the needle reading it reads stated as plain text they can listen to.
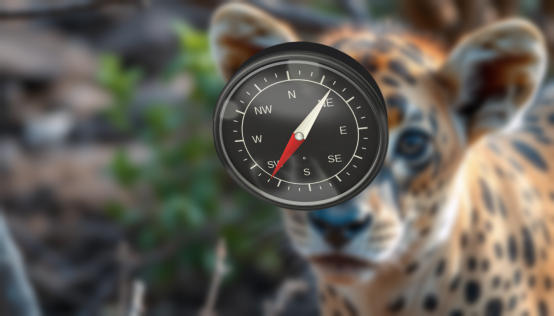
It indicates 220 °
